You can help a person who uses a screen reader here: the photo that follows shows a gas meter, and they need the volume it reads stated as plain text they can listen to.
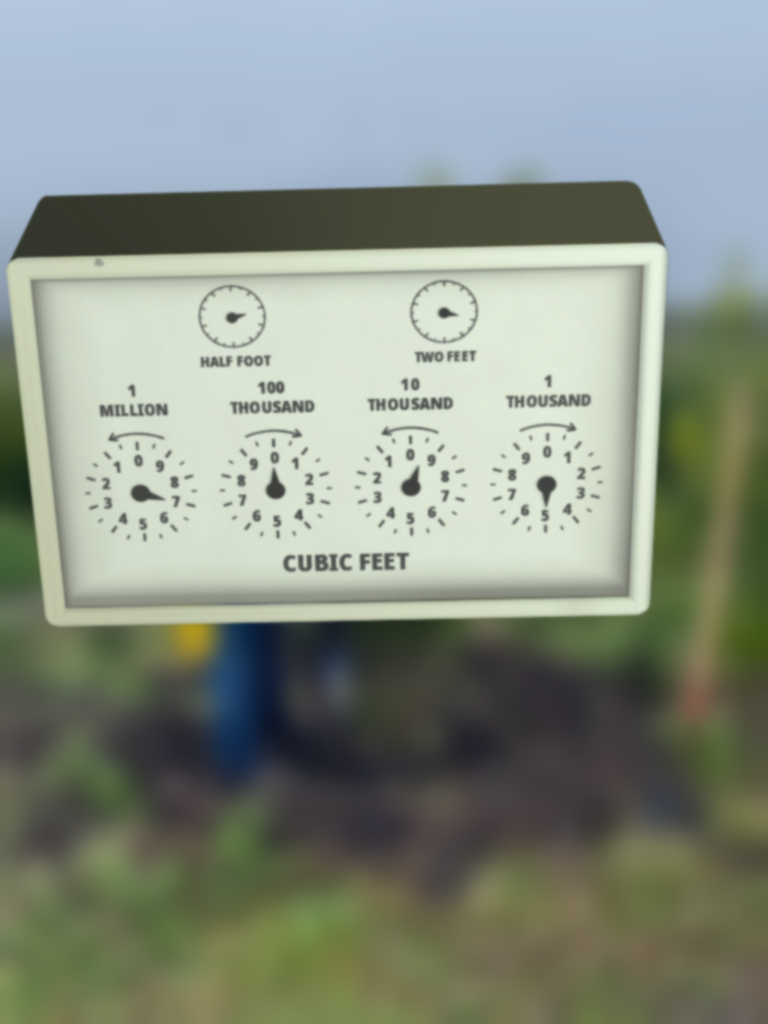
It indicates 699500 ft³
